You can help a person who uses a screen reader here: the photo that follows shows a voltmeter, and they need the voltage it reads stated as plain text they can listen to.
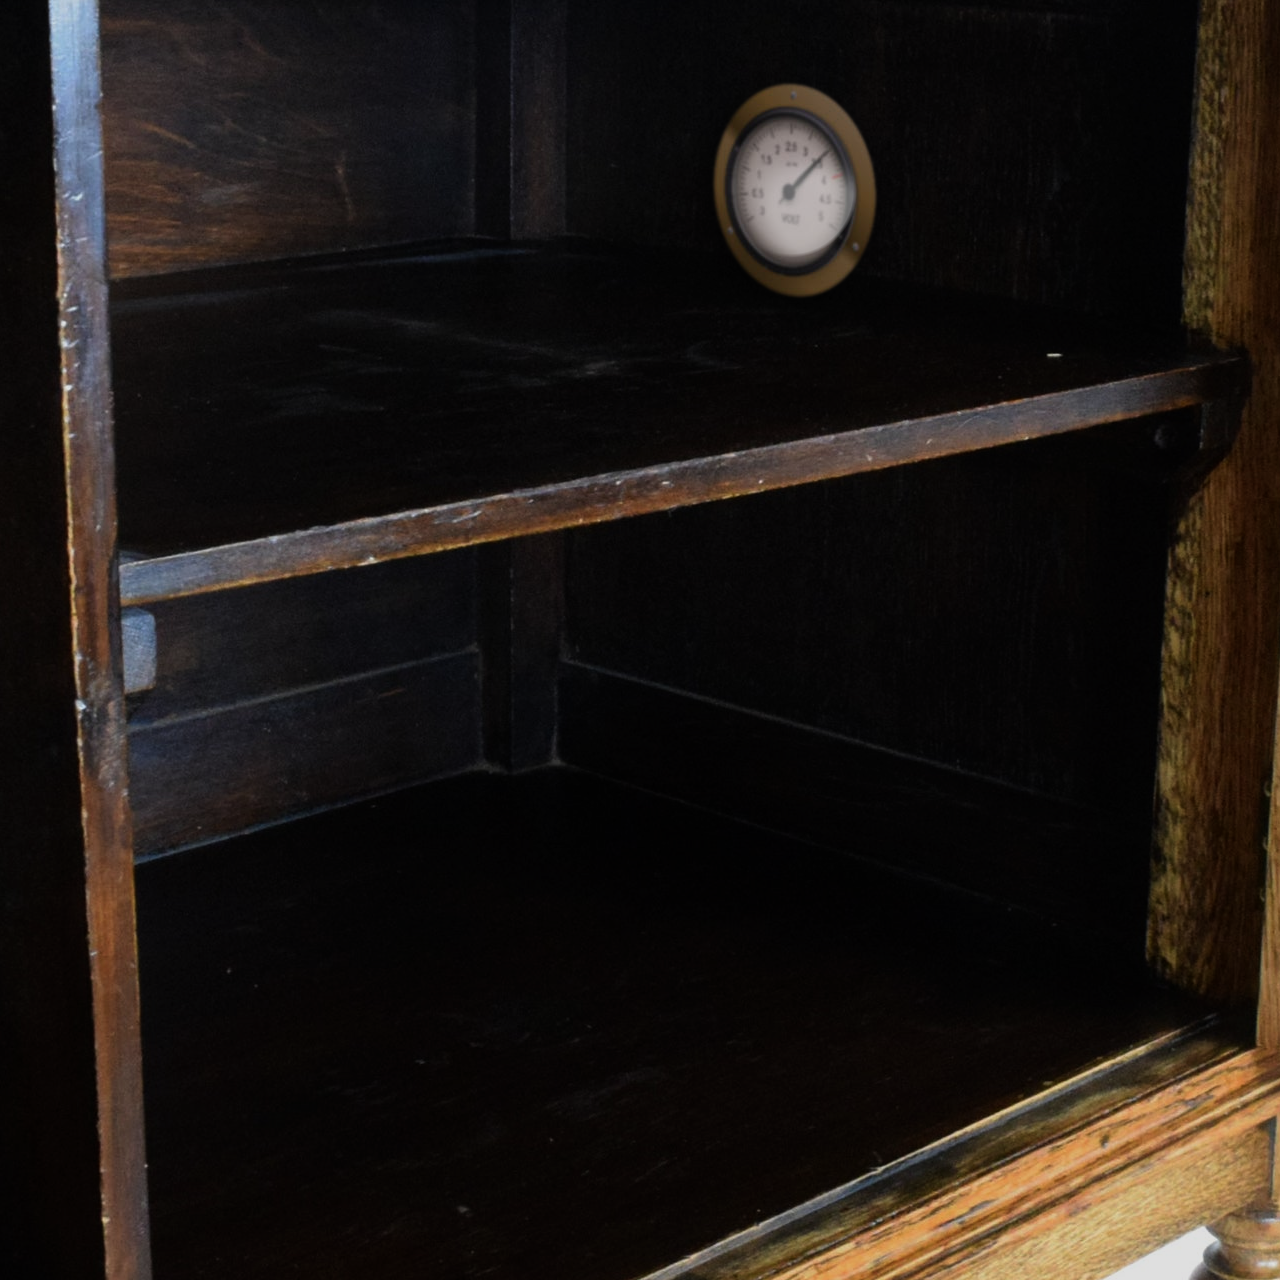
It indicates 3.5 V
